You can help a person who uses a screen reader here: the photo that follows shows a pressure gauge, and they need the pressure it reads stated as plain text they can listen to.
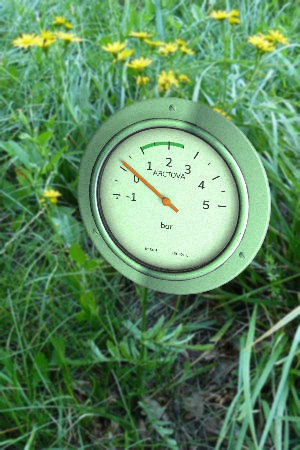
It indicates 0.25 bar
